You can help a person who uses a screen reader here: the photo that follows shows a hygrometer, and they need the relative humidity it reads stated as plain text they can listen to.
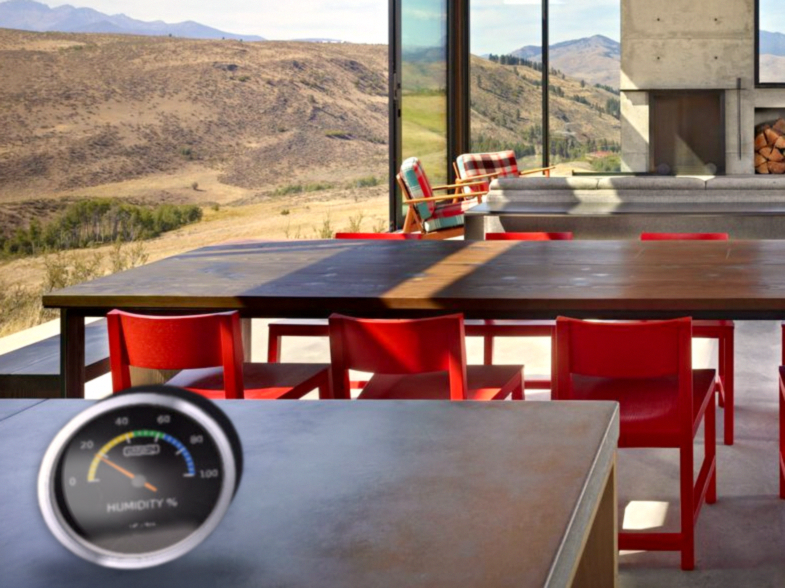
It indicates 20 %
